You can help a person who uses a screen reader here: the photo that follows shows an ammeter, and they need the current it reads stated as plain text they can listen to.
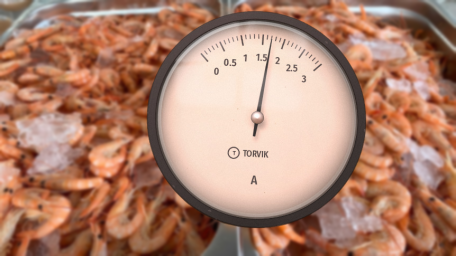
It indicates 1.7 A
